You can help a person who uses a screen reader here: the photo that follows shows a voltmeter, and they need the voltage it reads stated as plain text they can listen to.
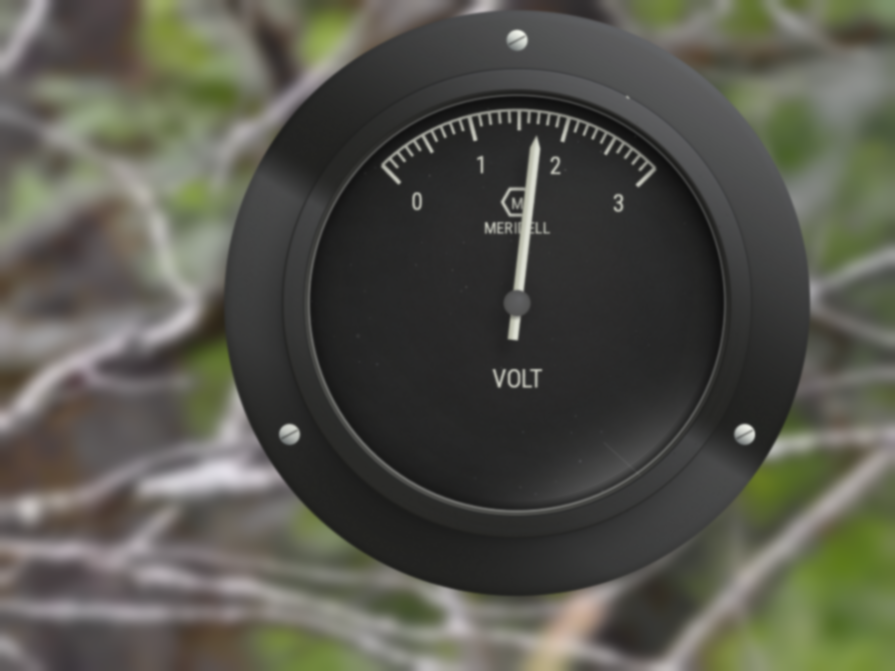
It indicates 1.7 V
